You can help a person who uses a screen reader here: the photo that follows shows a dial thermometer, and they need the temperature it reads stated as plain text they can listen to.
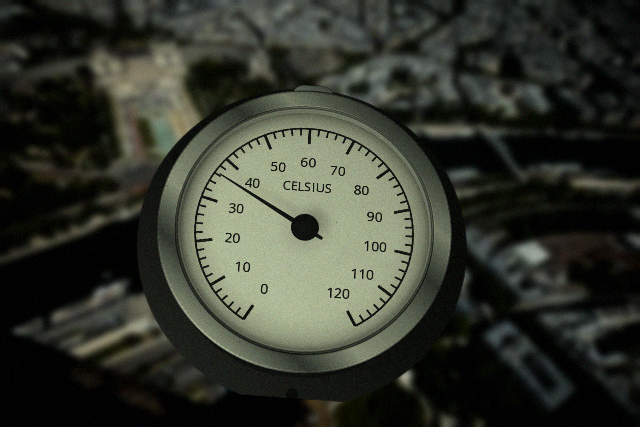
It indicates 36 °C
